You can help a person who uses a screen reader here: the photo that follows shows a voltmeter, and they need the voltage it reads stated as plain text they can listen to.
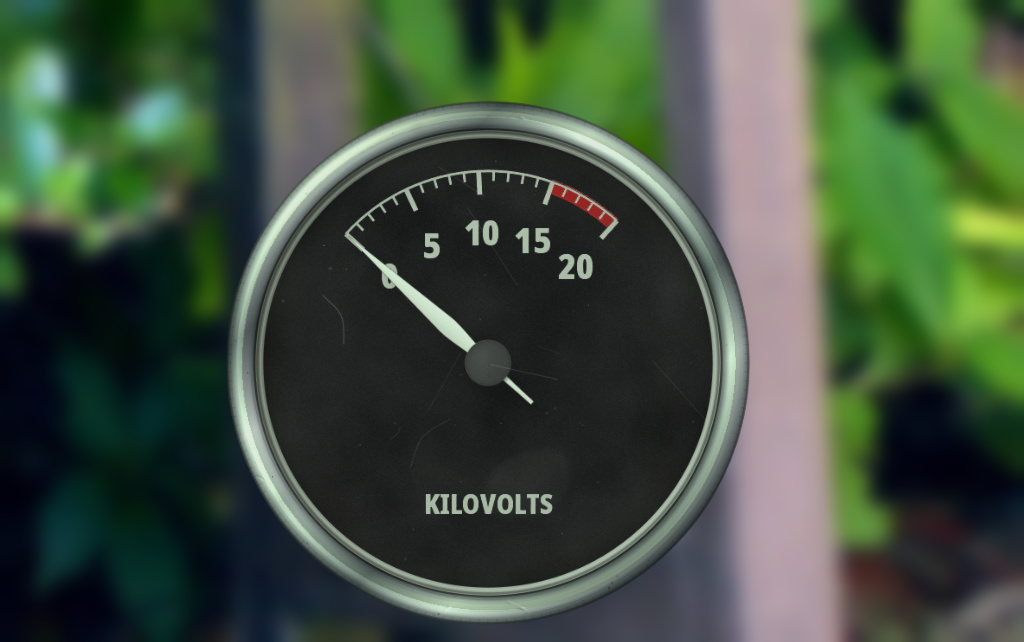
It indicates 0 kV
